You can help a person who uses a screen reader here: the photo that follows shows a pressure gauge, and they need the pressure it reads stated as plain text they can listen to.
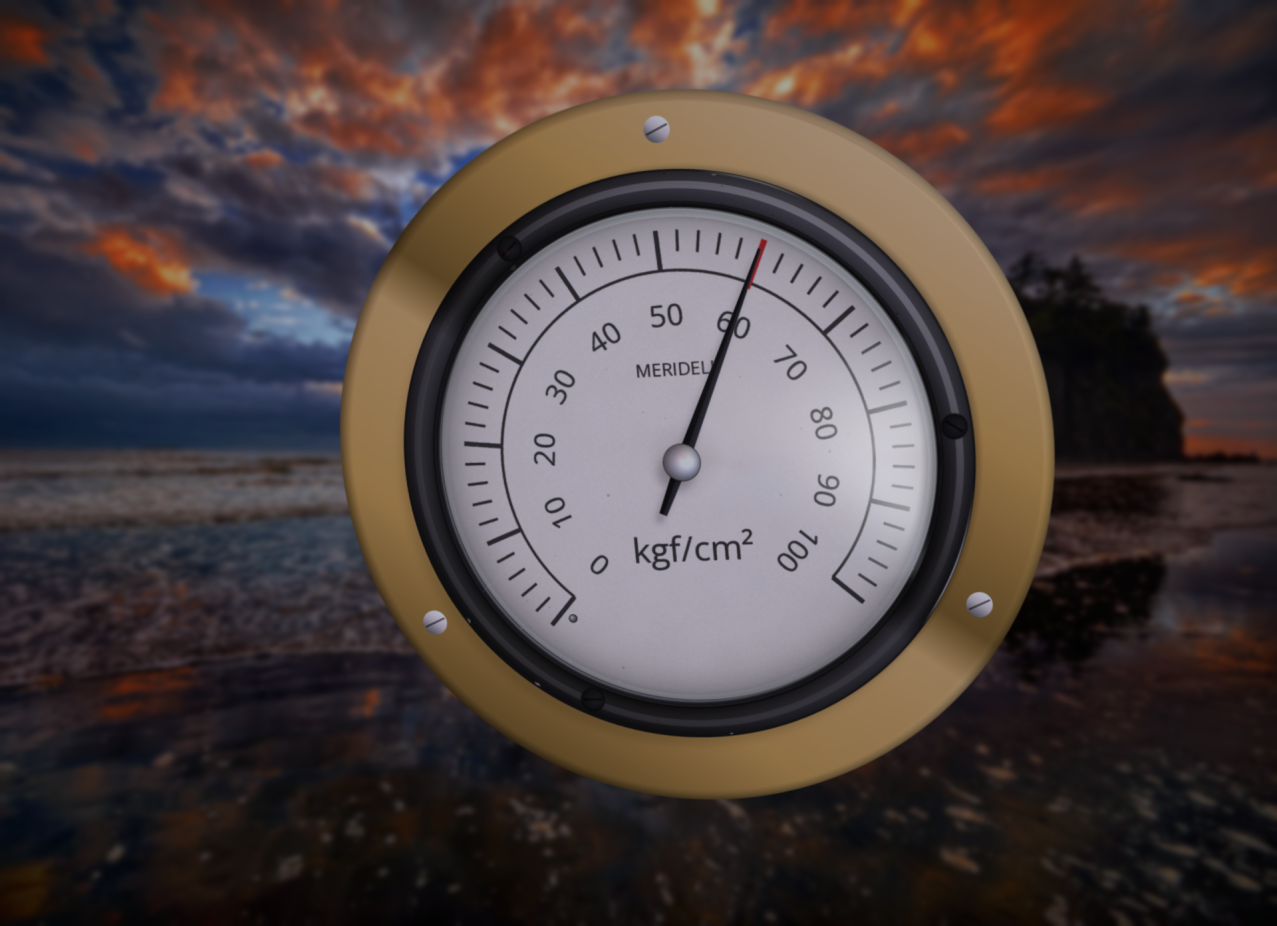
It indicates 60 kg/cm²
